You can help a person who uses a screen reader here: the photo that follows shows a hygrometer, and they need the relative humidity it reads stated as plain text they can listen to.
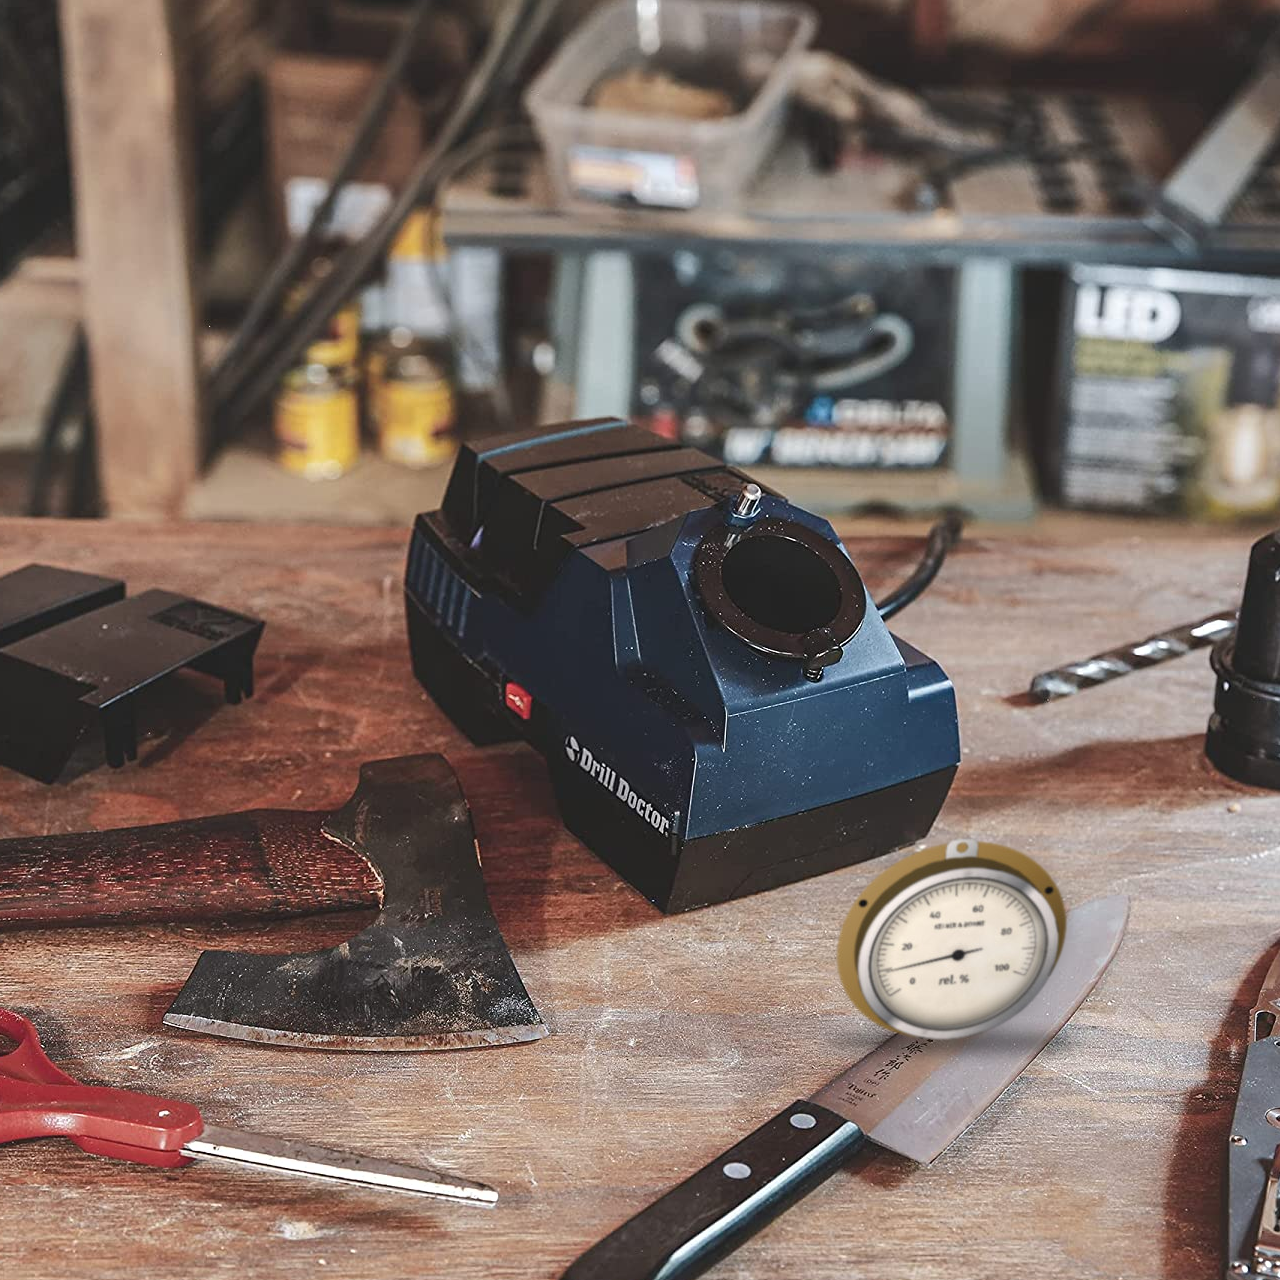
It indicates 10 %
